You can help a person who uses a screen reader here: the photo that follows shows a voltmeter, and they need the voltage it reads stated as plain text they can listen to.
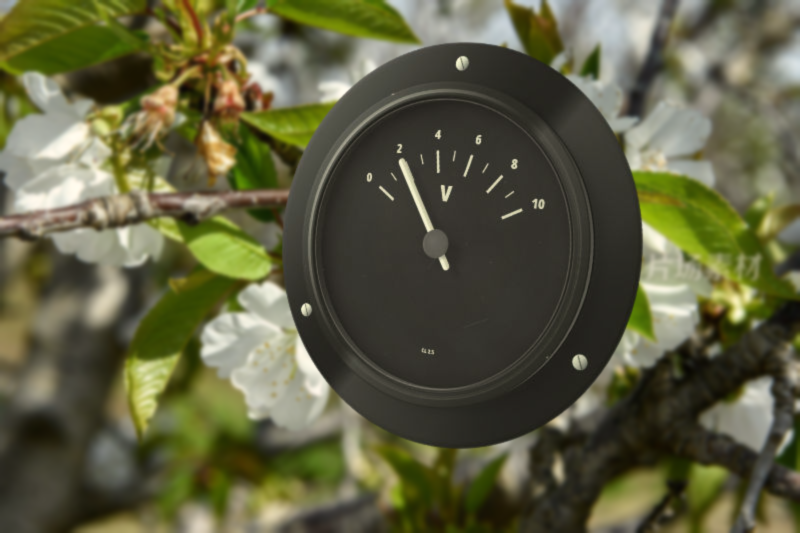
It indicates 2 V
